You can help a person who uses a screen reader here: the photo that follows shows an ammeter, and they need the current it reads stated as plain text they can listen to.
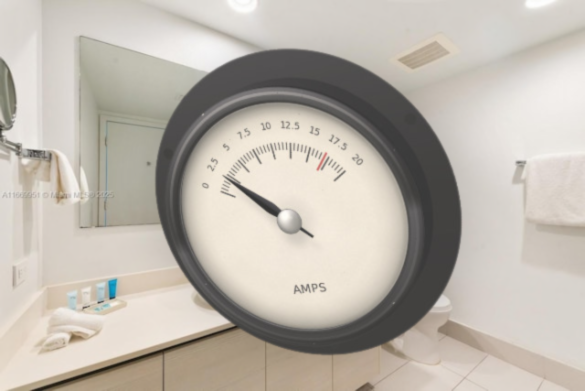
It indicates 2.5 A
